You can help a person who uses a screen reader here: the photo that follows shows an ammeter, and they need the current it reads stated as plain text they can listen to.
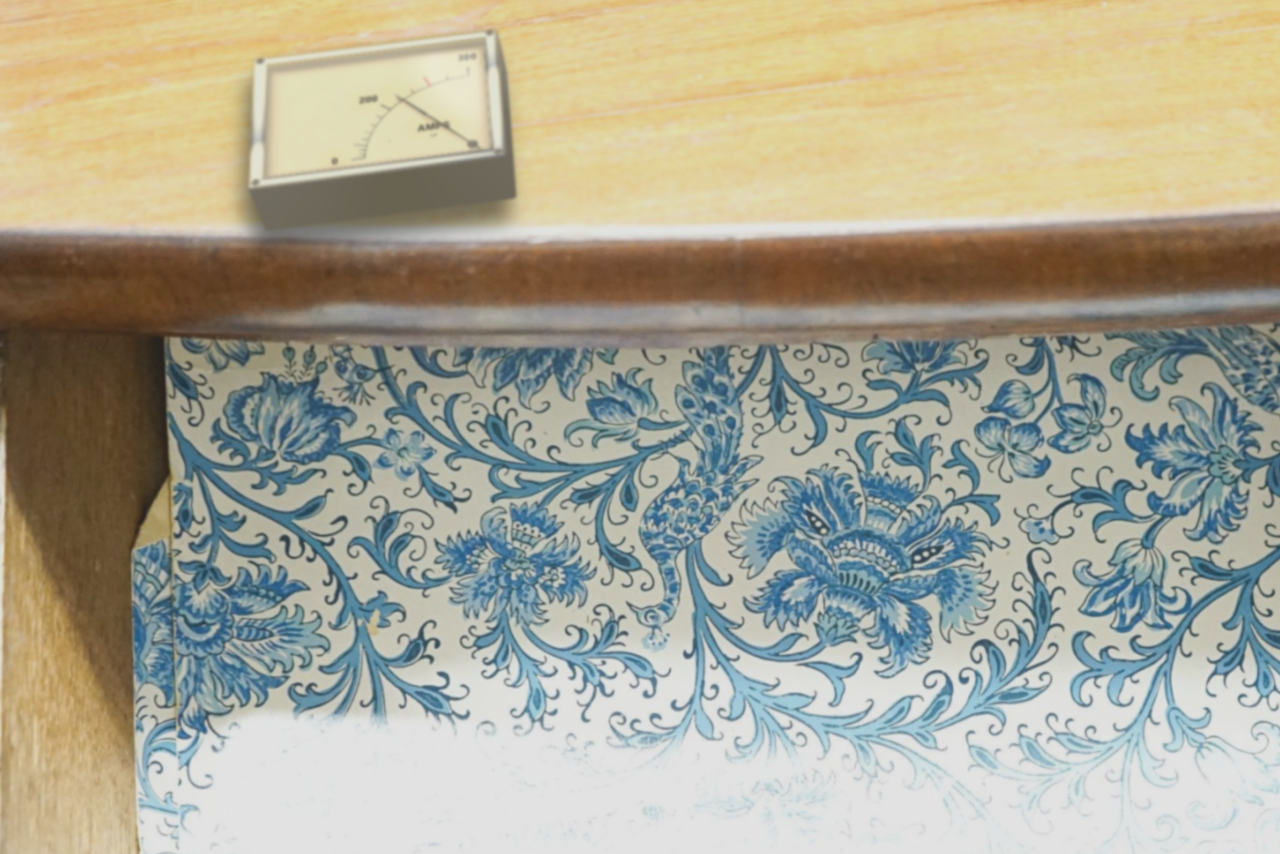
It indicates 220 A
